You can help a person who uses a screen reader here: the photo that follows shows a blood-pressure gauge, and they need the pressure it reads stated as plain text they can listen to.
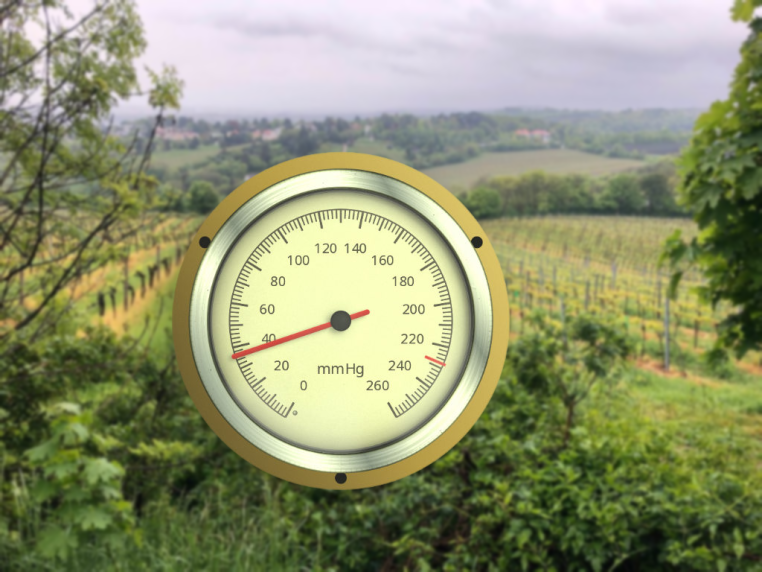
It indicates 36 mmHg
